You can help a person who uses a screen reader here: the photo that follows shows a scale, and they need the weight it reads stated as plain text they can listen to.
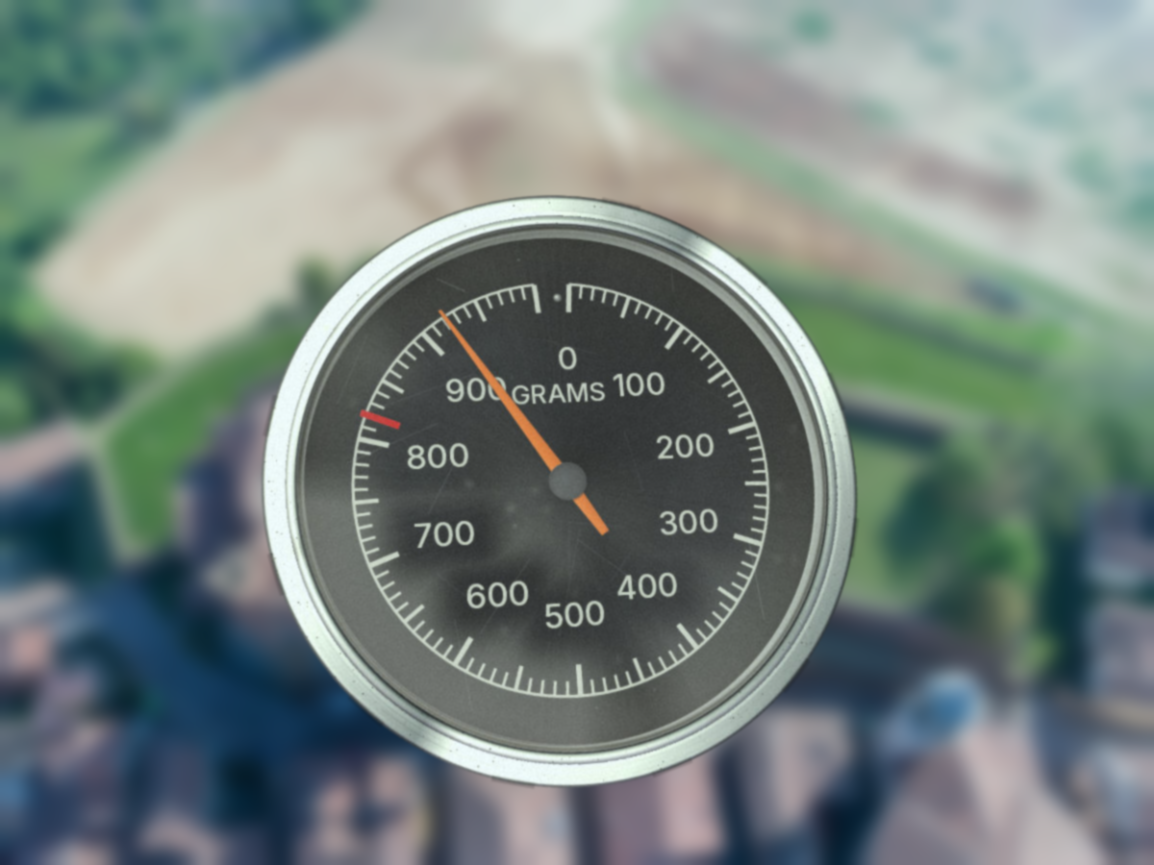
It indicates 920 g
